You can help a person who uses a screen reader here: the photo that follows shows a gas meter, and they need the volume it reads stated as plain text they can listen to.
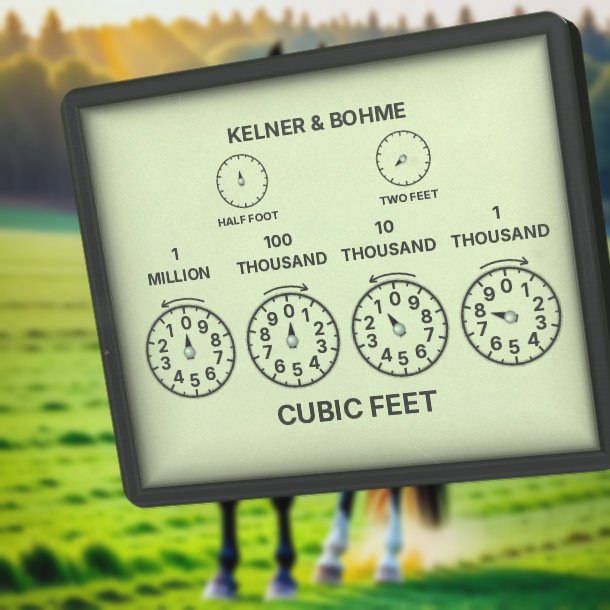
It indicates 800 ft³
